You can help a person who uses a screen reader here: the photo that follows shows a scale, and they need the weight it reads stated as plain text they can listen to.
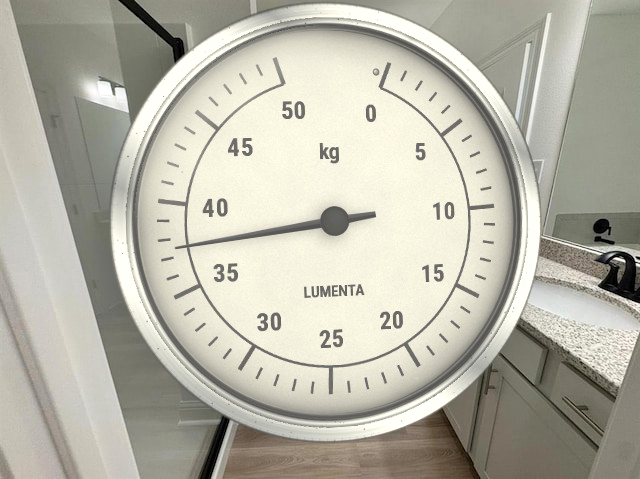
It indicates 37.5 kg
